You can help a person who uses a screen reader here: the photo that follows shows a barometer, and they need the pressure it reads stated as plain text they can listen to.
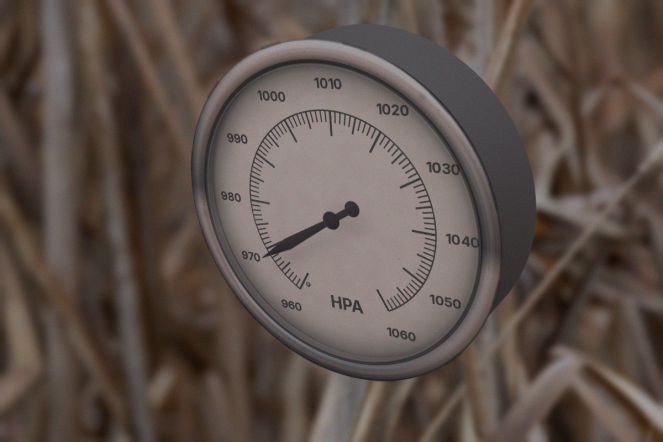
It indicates 969 hPa
